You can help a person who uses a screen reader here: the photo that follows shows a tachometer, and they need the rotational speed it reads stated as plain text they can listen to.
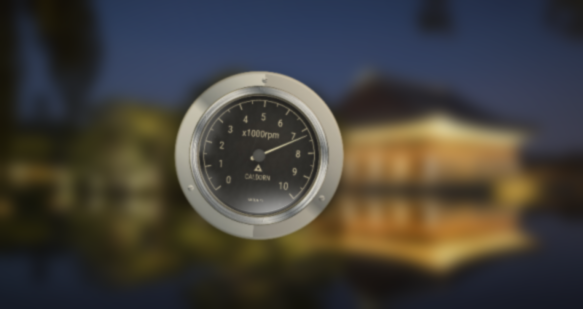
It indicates 7250 rpm
